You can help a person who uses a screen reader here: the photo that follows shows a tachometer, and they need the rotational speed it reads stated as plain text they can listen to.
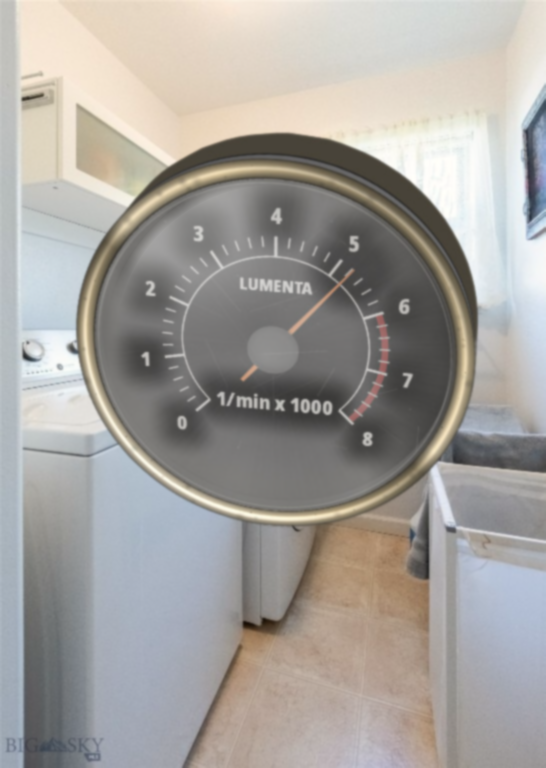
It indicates 5200 rpm
